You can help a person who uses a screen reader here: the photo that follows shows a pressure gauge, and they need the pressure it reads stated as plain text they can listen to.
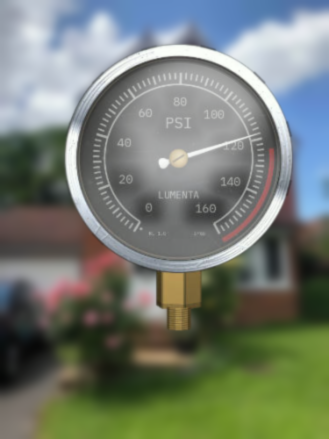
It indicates 118 psi
